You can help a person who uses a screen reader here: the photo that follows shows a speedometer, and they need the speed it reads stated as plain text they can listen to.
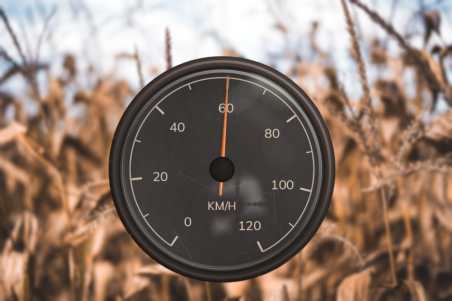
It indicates 60 km/h
